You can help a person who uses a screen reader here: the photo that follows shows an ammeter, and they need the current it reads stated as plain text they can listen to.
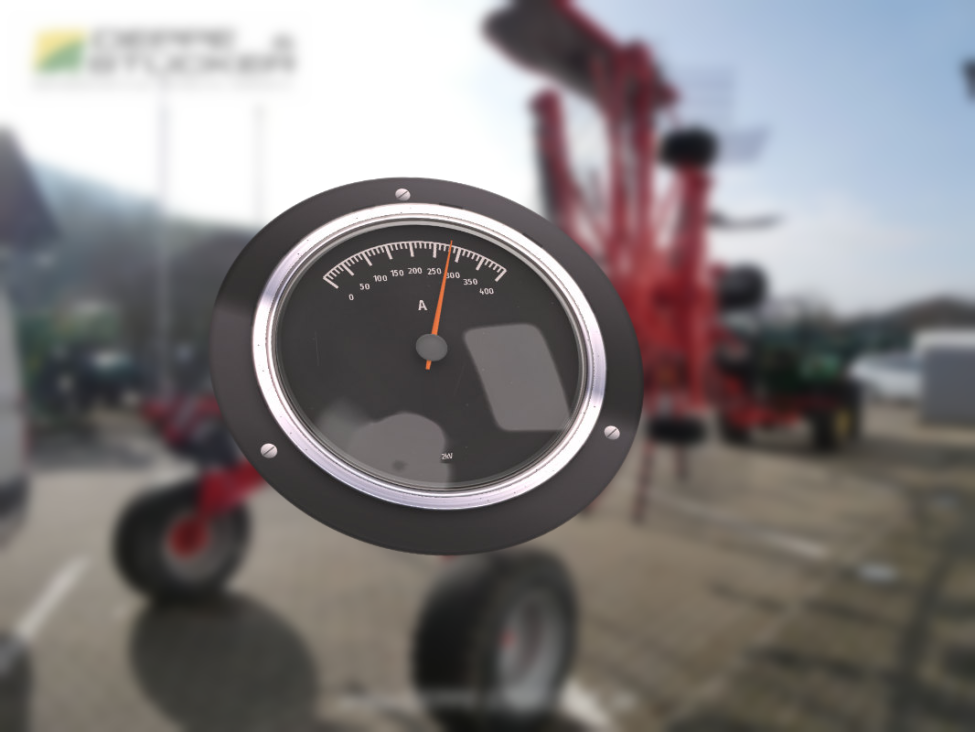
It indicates 280 A
